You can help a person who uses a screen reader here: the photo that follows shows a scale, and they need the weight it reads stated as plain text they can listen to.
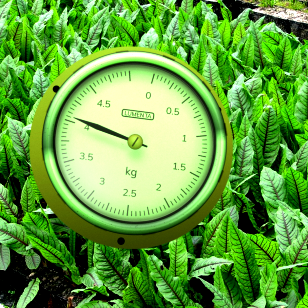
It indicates 4.05 kg
